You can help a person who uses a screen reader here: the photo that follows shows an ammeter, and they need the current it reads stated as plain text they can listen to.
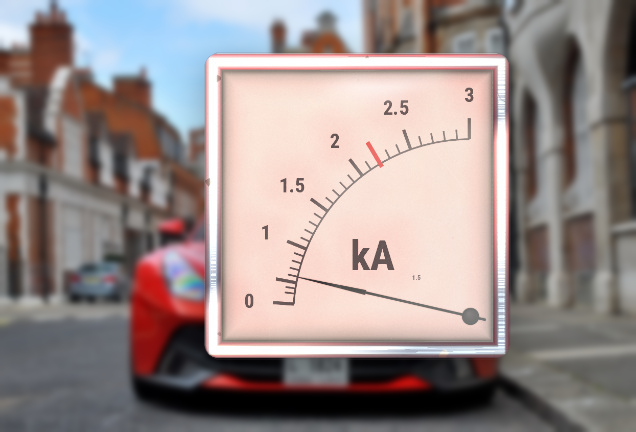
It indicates 0.6 kA
